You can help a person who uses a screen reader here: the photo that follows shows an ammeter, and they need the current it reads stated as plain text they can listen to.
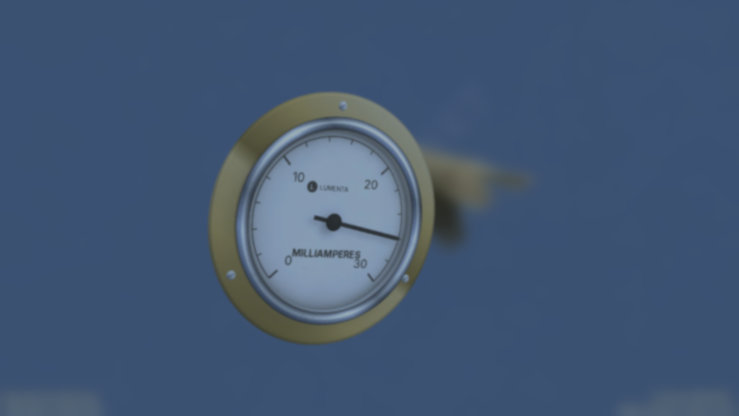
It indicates 26 mA
